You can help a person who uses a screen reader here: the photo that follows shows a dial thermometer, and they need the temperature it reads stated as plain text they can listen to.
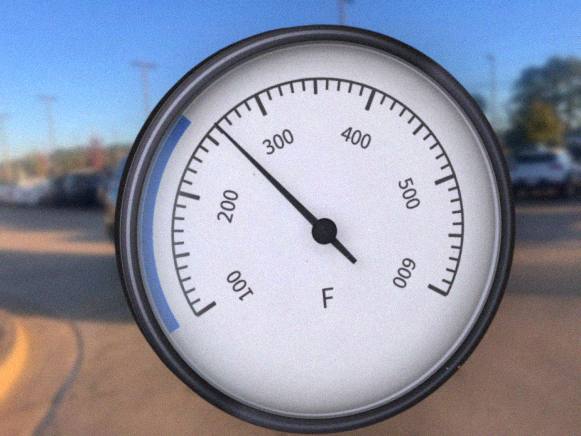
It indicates 260 °F
